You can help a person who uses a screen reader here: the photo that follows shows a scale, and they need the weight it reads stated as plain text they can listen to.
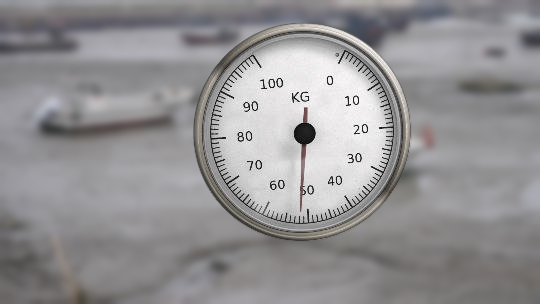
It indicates 52 kg
